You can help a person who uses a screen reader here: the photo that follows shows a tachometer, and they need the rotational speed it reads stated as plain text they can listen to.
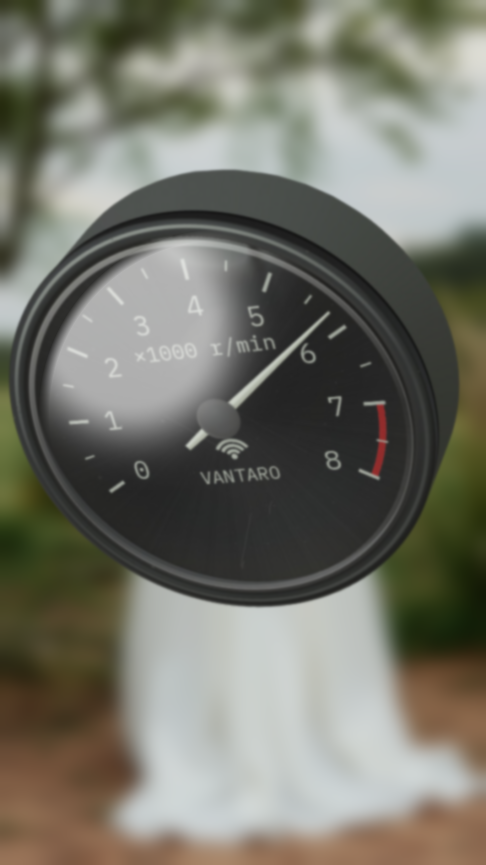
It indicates 5750 rpm
